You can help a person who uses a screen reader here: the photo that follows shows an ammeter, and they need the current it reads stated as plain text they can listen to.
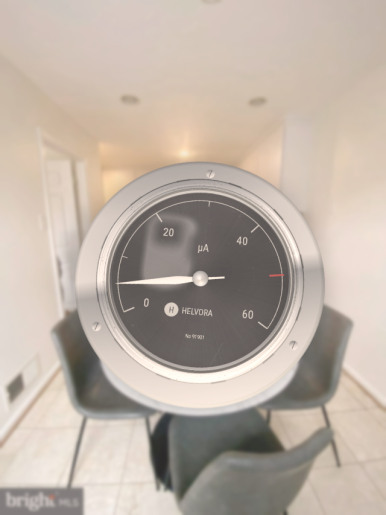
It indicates 5 µA
